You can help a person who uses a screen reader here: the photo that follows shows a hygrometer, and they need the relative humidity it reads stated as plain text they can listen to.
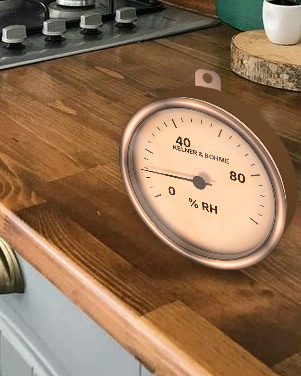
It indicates 12 %
